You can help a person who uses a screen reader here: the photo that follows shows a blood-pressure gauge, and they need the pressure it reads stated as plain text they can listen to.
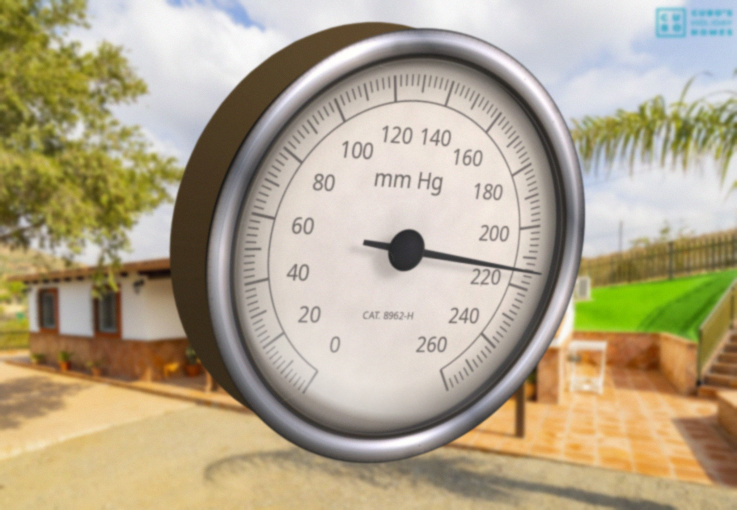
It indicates 214 mmHg
